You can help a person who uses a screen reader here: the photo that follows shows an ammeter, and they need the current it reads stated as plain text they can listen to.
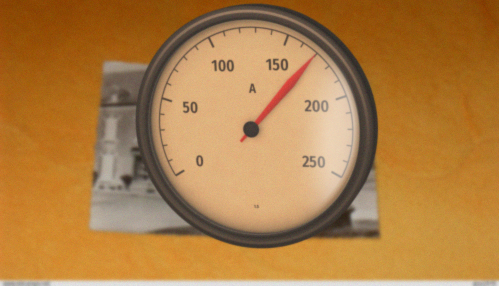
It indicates 170 A
